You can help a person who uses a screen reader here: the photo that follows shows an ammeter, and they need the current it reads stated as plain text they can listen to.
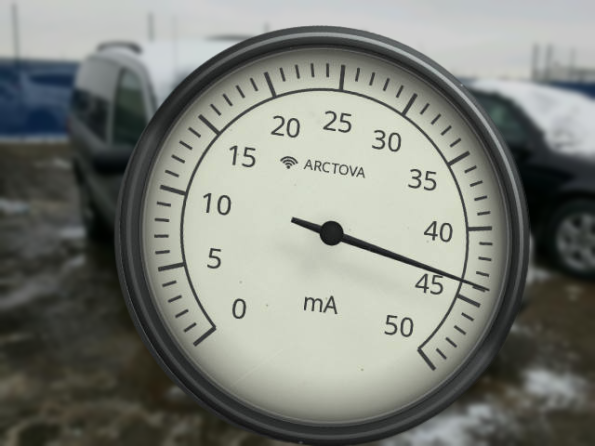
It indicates 44 mA
